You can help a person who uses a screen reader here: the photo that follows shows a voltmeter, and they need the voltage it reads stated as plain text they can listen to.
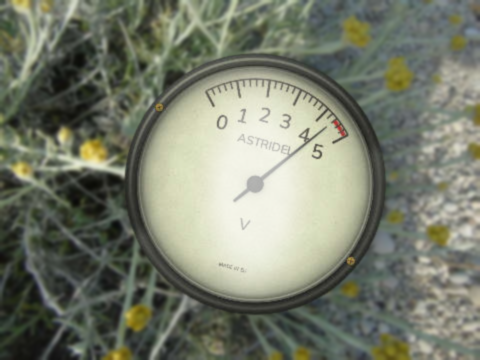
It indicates 4.4 V
